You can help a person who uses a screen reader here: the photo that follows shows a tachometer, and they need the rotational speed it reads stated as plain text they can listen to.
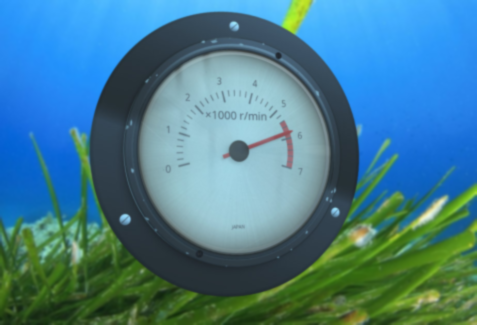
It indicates 5800 rpm
